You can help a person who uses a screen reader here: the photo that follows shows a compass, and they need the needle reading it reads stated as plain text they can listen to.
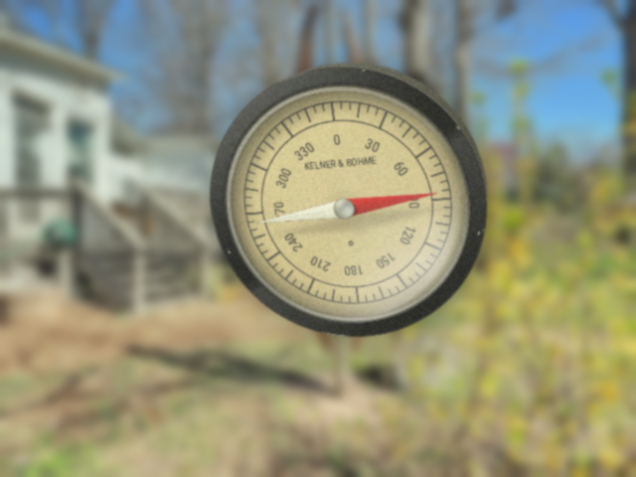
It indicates 85 °
